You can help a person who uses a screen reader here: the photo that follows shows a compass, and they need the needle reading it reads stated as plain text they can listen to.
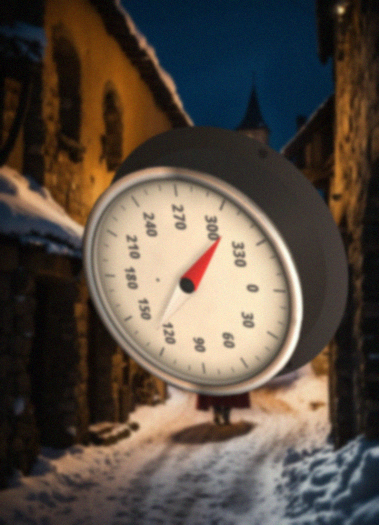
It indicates 310 °
